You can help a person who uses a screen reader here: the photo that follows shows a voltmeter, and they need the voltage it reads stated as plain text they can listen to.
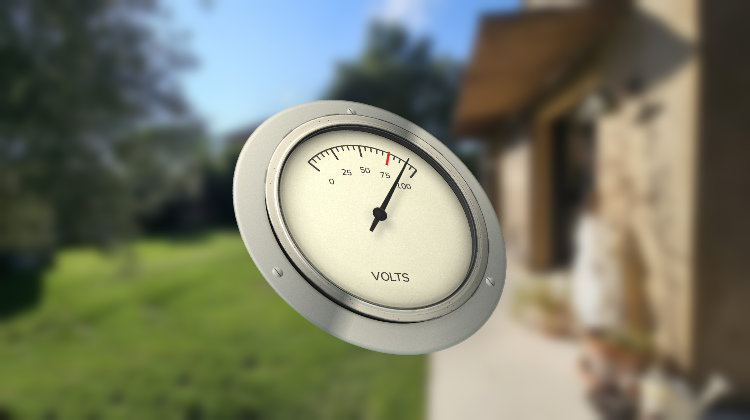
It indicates 90 V
